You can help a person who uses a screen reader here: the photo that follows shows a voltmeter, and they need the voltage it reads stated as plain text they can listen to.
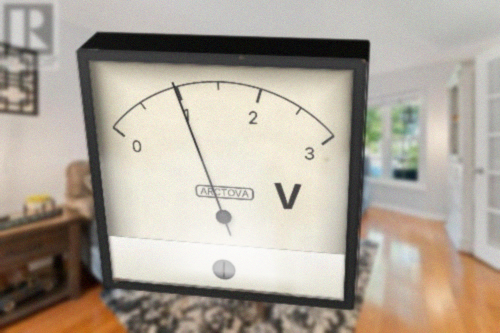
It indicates 1 V
